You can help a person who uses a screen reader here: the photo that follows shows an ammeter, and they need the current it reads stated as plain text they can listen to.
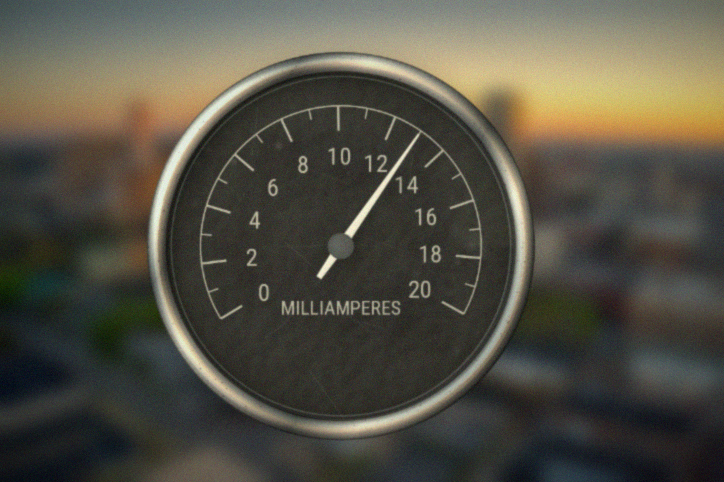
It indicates 13 mA
